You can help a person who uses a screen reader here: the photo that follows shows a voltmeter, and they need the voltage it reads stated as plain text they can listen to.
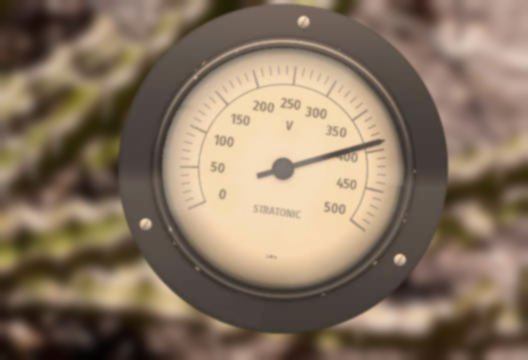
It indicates 390 V
